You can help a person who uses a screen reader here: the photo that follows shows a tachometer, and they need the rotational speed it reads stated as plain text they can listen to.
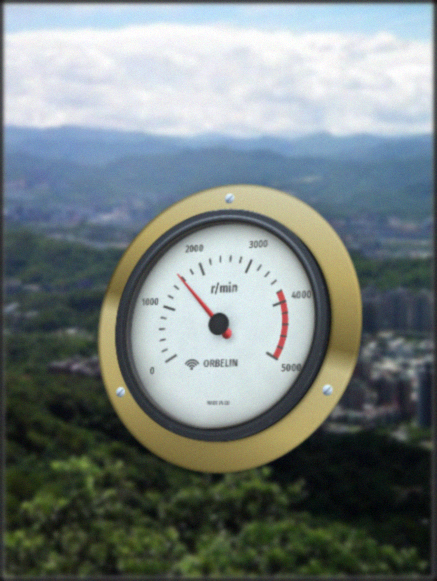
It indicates 1600 rpm
